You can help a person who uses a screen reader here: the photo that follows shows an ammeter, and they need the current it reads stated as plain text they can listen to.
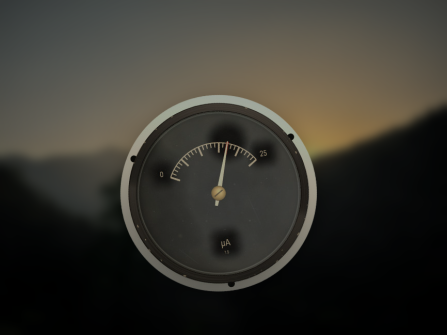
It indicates 17 µA
